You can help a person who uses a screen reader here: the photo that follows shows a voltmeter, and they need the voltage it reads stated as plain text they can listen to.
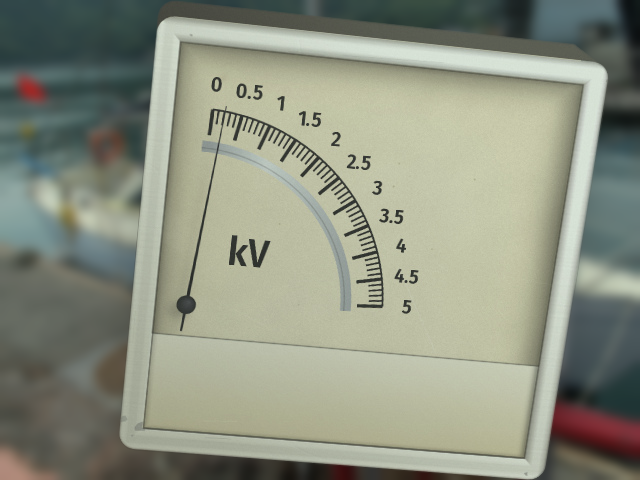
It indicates 0.2 kV
